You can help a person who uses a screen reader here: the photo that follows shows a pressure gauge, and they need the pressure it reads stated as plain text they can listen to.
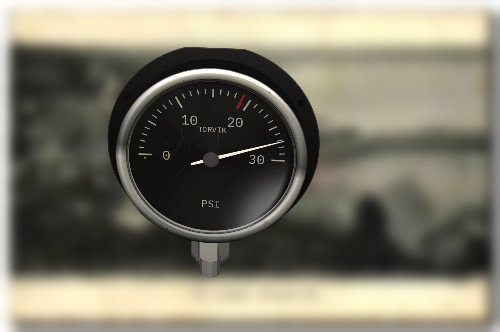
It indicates 27 psi
